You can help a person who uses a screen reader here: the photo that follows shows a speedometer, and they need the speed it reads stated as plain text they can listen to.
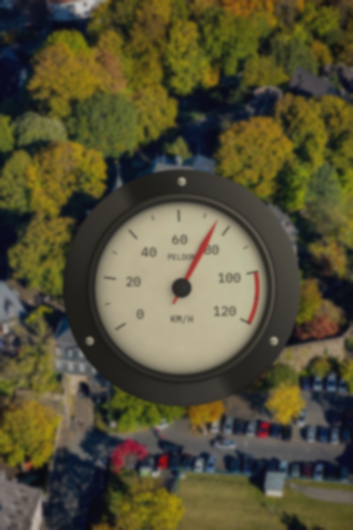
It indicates 75 km/h
